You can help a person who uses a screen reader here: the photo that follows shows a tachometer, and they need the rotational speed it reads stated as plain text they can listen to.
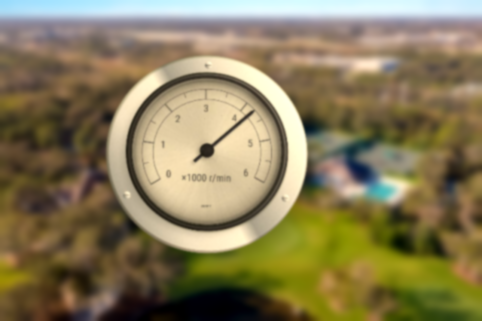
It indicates 4250 rpm
